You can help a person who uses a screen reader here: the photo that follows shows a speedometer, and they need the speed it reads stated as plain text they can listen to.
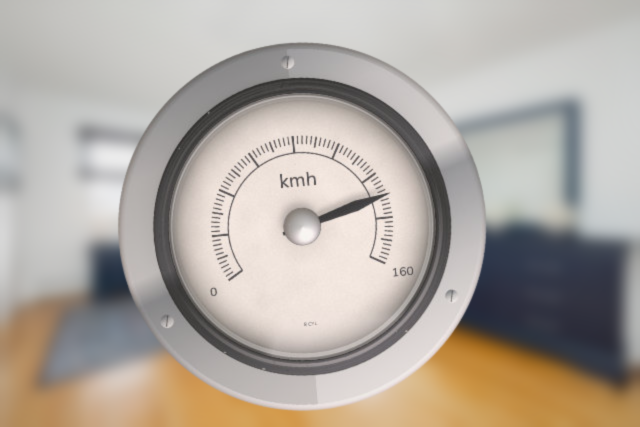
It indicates 130 km/h
